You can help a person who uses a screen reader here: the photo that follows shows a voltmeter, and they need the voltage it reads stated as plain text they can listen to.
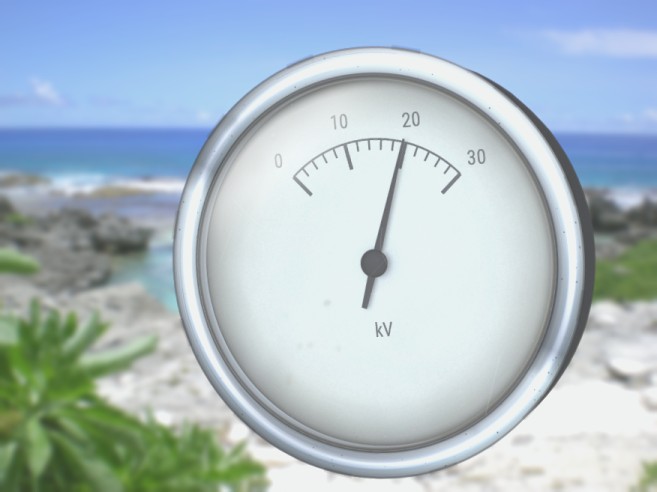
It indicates 20 kV
